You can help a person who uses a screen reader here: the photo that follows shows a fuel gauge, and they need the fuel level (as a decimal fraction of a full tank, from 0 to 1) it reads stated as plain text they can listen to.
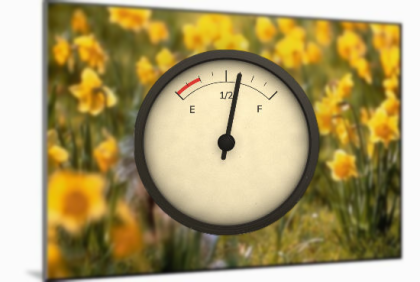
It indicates 0.625
